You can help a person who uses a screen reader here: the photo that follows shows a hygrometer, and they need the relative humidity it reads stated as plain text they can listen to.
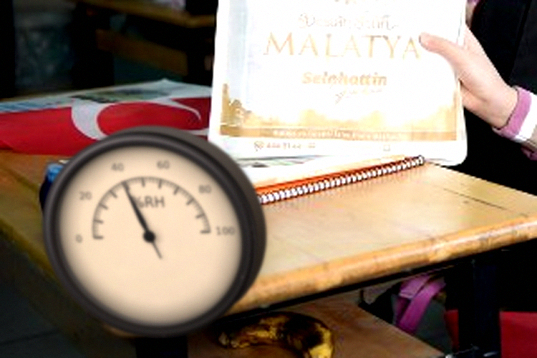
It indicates 40 %
